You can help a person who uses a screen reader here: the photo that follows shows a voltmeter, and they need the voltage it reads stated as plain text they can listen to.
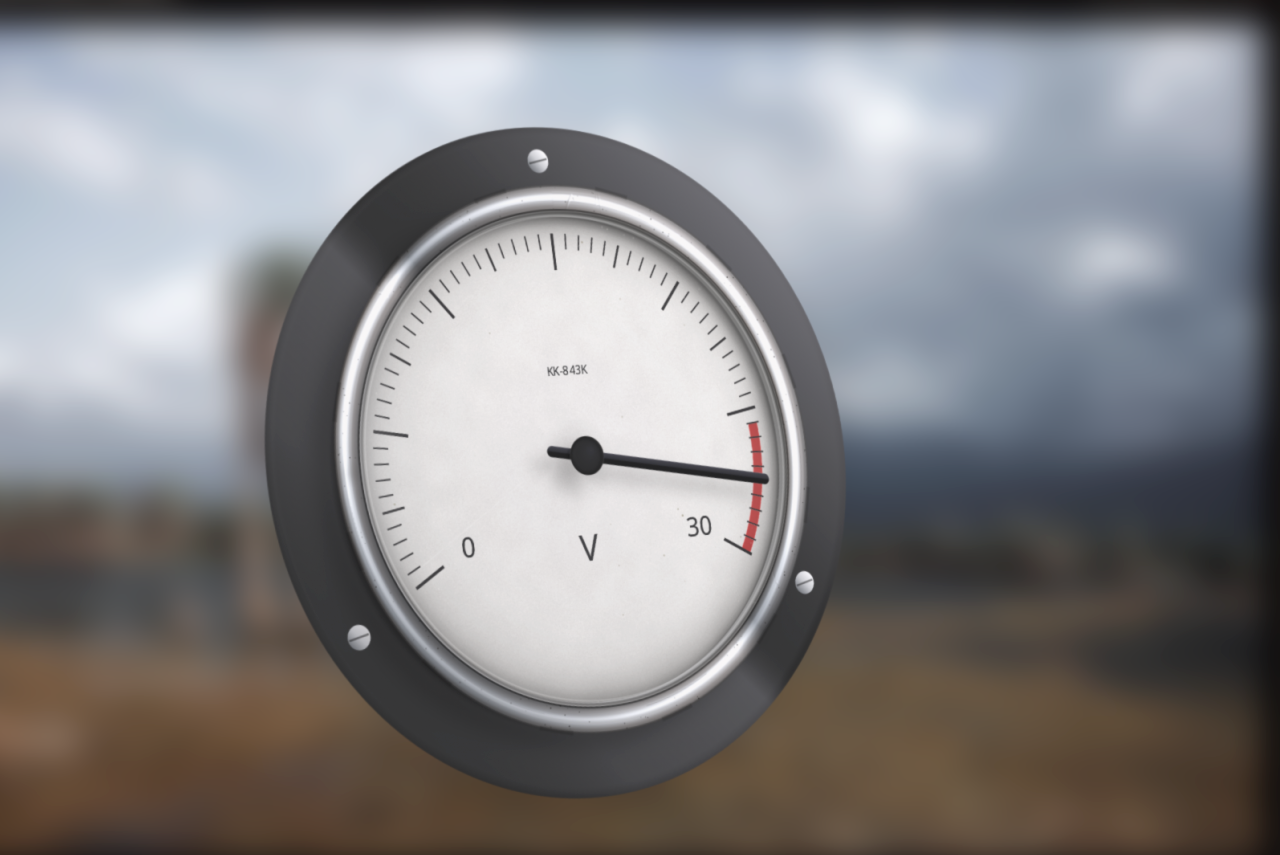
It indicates 27.5 V
